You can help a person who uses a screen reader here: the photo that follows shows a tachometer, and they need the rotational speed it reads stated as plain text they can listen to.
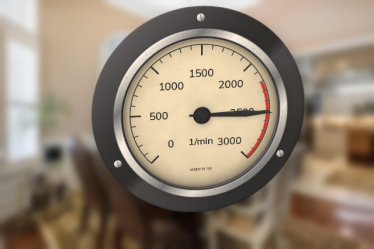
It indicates 2500 rpm
